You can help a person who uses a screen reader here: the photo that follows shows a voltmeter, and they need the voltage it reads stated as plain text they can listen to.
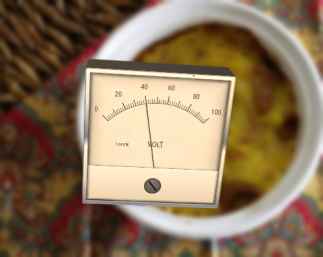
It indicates 40 V
